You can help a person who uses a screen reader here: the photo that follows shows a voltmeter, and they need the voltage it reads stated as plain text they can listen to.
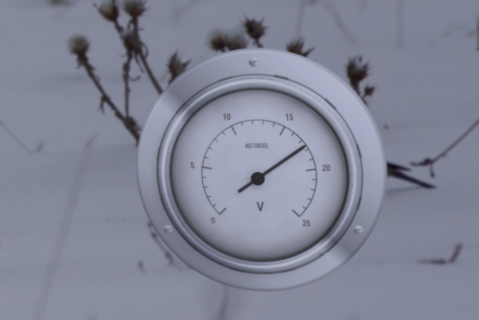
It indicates 17.5 V
